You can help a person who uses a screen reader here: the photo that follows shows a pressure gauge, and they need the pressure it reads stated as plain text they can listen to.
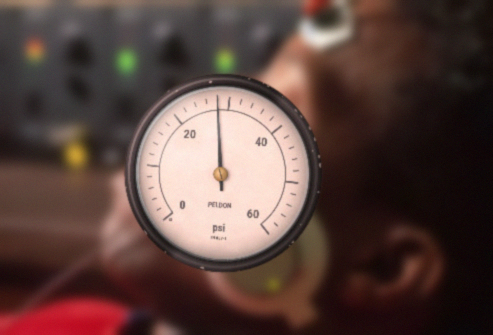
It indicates 28 psi
